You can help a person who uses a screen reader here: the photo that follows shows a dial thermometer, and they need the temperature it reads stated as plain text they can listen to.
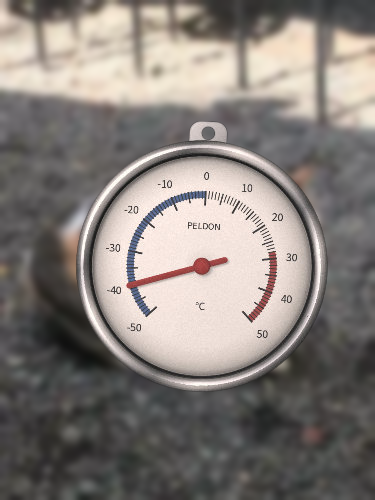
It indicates -40 °C
